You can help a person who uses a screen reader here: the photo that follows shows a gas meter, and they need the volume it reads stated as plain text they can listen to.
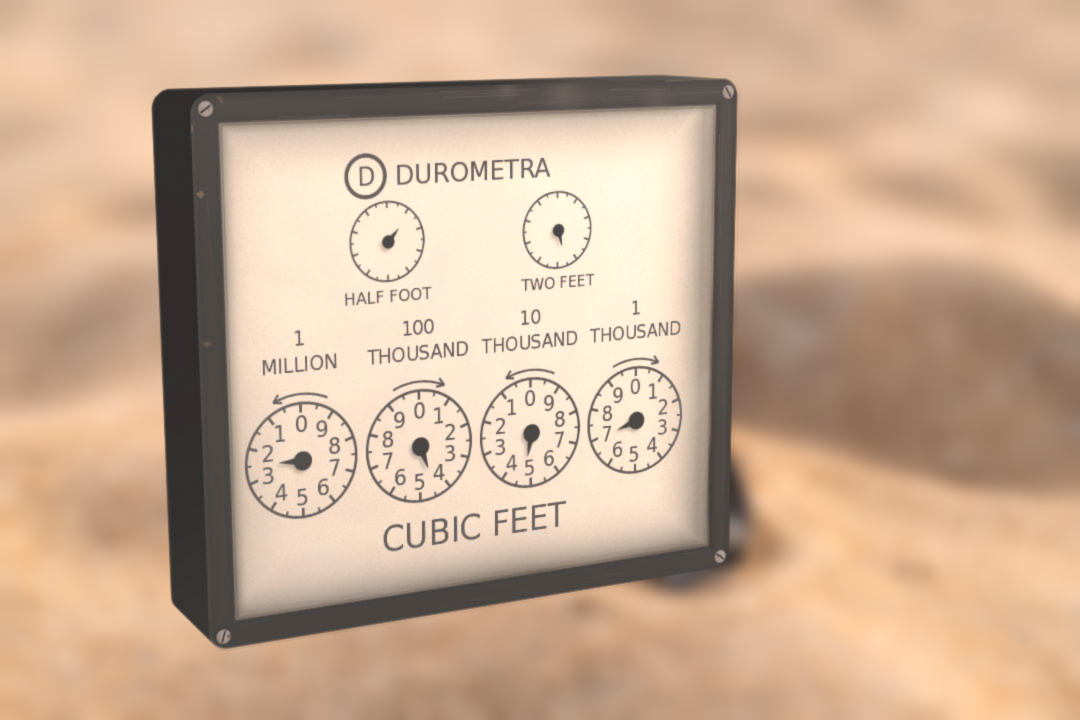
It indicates 244700 ft³
